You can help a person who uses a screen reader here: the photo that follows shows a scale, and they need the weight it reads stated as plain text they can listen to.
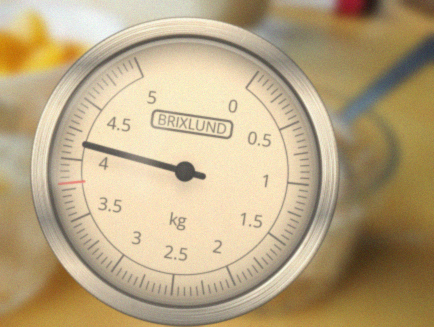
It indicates 4.15 kg
